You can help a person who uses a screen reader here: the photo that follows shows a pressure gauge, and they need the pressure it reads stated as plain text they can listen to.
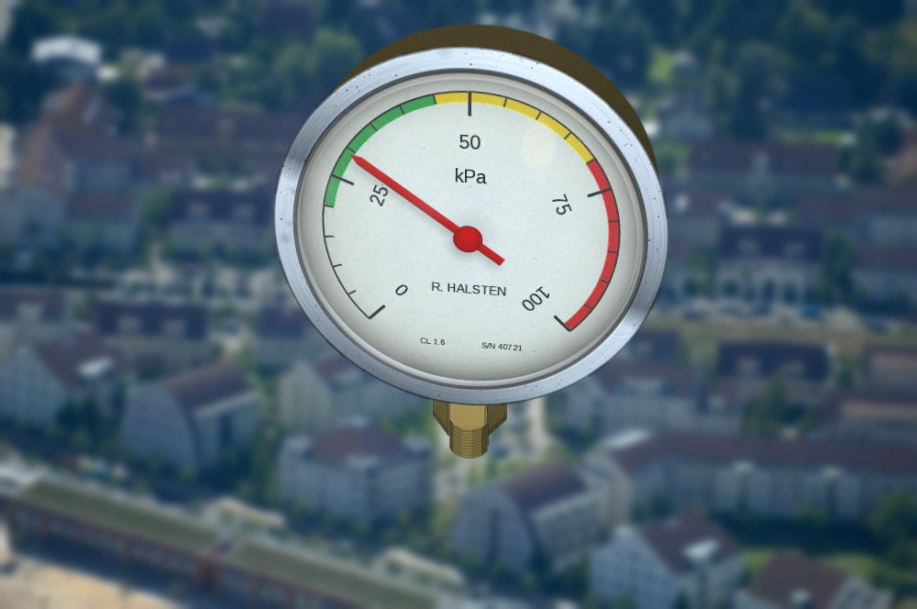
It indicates 30 kPa
